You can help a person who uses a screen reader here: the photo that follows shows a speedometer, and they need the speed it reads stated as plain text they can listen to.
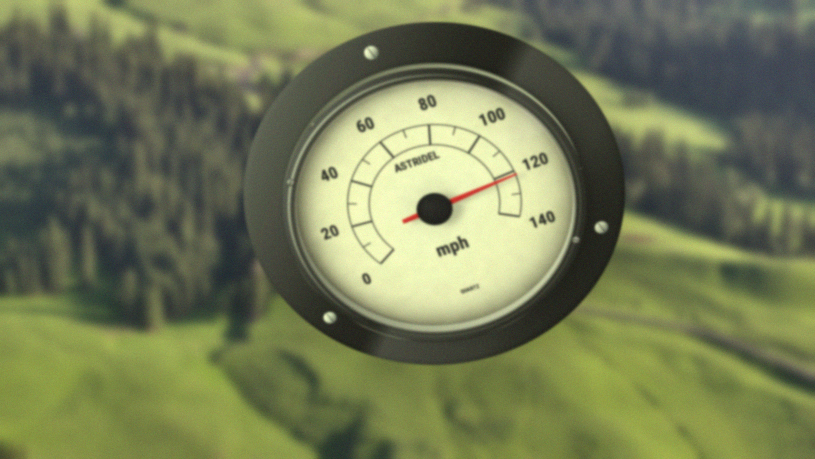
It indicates 120 mph
